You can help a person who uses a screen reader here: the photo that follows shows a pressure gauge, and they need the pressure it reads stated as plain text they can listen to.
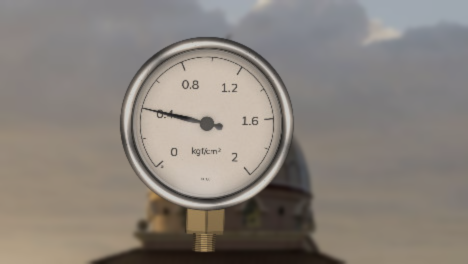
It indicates 0.4 kg/cm²
